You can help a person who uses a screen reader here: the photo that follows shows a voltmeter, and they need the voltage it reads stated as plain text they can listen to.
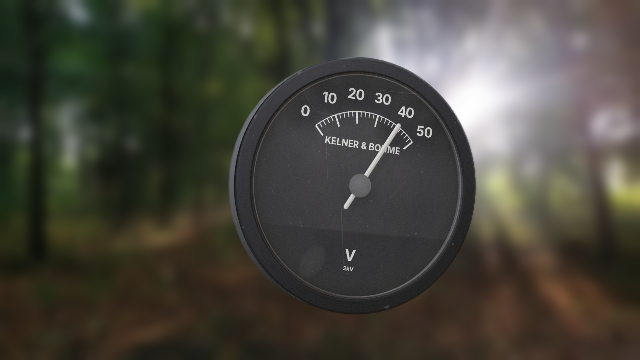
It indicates 40 V
